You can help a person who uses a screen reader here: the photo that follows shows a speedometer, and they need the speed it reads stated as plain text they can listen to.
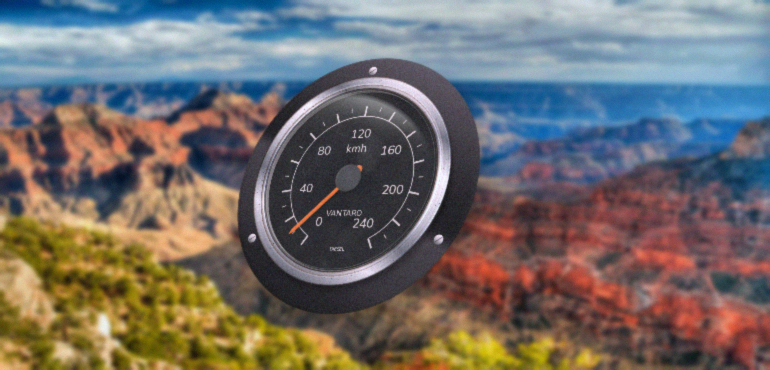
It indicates 10 km/h
